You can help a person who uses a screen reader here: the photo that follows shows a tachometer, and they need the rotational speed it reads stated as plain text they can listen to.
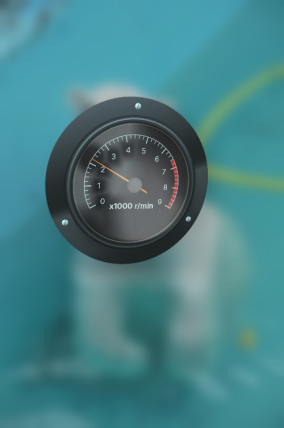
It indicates 2200 rpm
